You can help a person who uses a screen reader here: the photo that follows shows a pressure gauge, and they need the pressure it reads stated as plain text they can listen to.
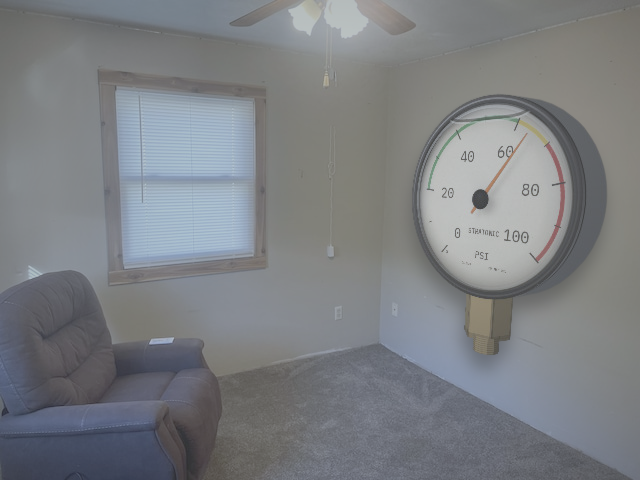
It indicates 65 psi
